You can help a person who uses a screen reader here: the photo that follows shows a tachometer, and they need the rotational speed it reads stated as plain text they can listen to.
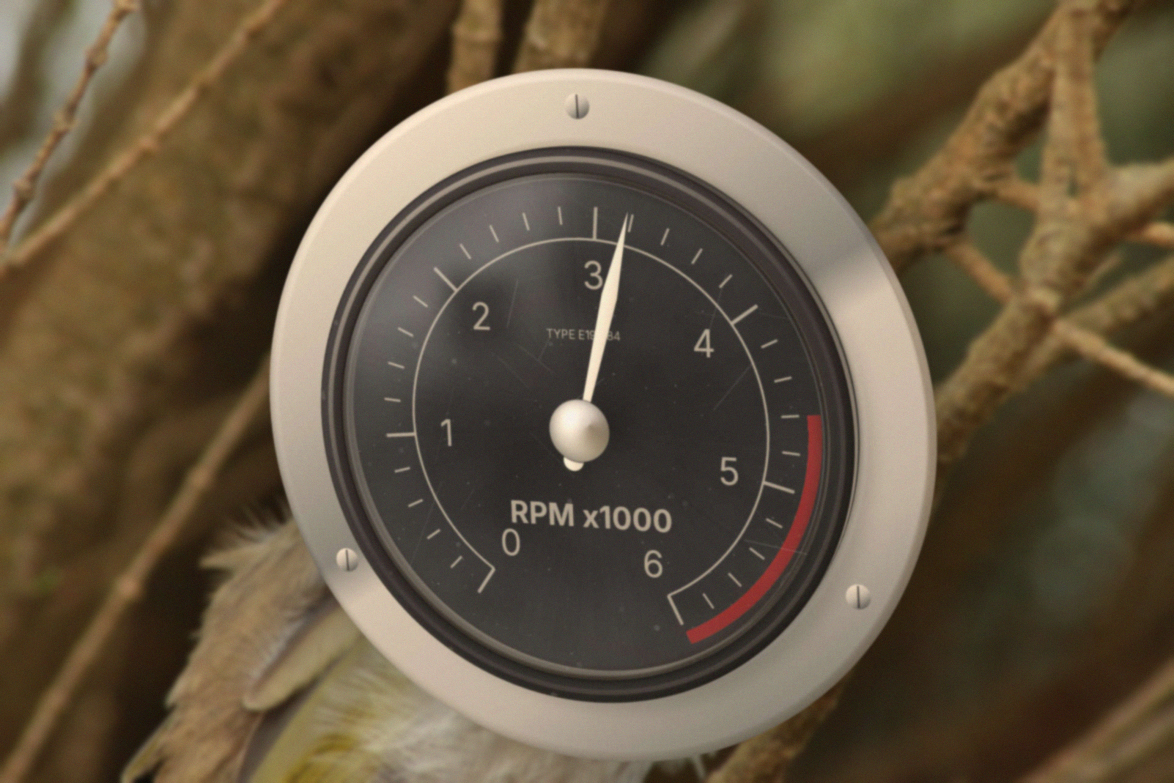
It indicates 3200 rpm
